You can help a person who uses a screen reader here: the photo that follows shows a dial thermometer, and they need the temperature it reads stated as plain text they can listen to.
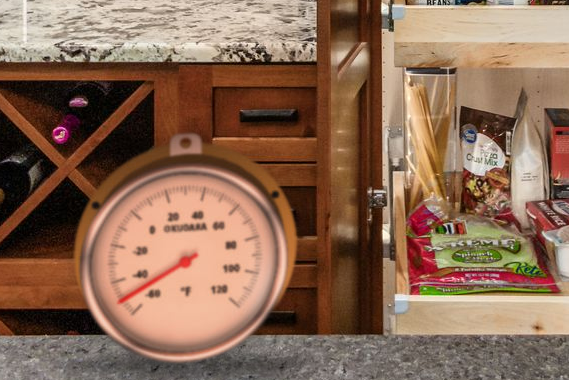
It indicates -50 °F
